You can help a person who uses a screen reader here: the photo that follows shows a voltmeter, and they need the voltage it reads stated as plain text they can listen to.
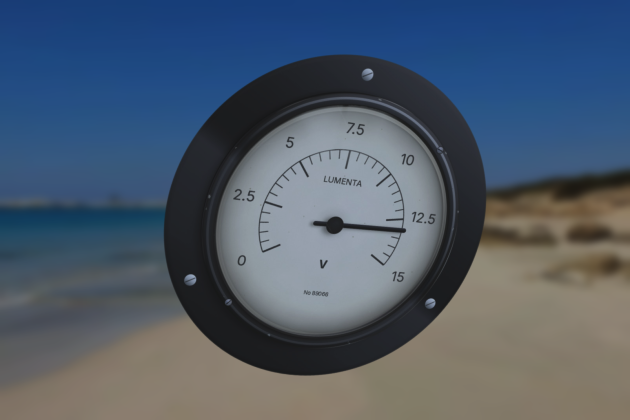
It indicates 13 V
